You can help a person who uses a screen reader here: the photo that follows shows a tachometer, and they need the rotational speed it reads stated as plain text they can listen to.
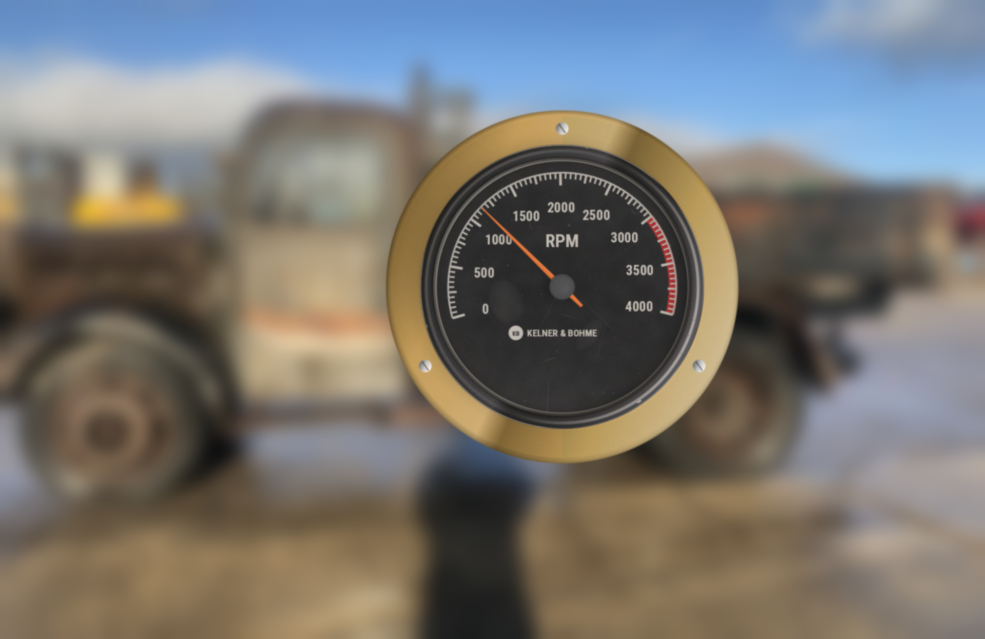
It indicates 1150 rpm
